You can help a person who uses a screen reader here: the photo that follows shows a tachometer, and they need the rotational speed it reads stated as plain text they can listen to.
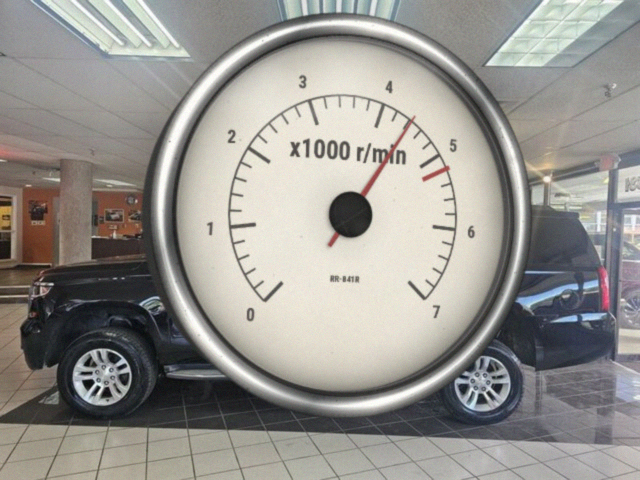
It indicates 4400 rpm
